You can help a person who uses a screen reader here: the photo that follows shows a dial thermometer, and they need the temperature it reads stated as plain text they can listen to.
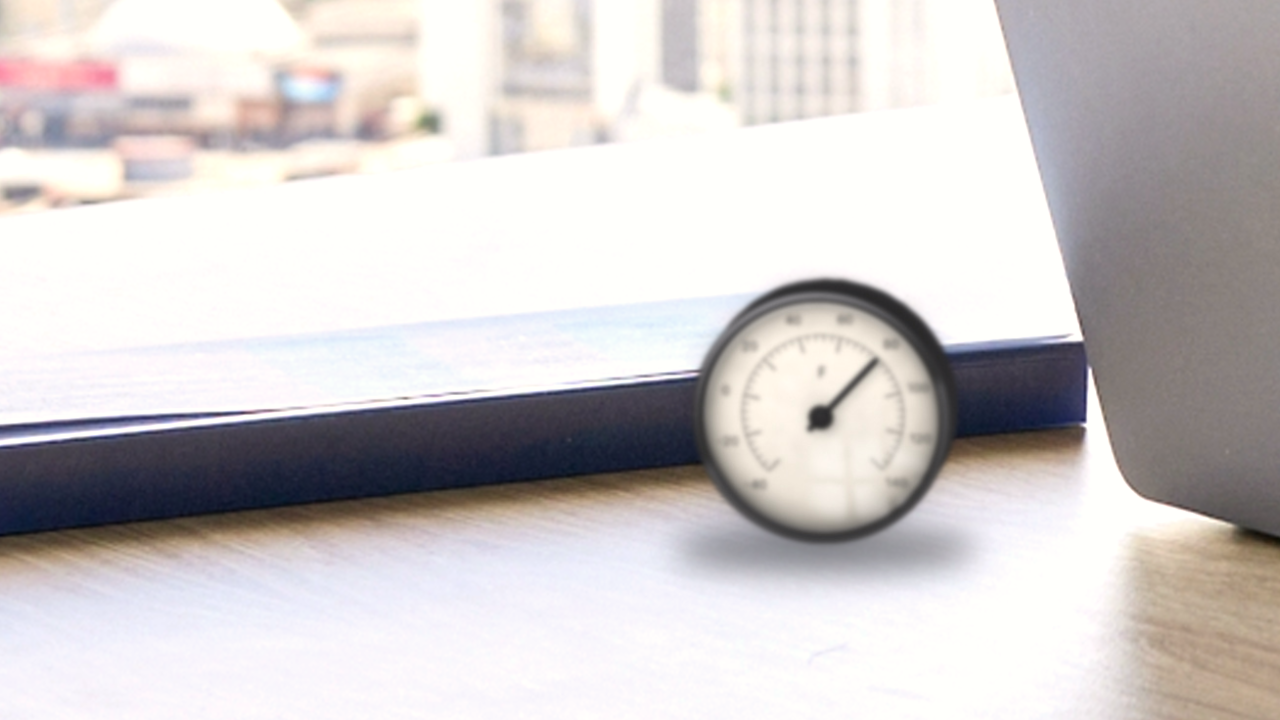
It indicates 80 °F
